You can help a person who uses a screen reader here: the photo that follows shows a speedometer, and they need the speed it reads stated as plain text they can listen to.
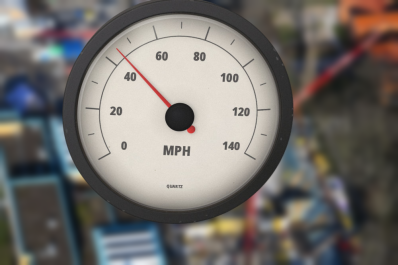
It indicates 45 mph
